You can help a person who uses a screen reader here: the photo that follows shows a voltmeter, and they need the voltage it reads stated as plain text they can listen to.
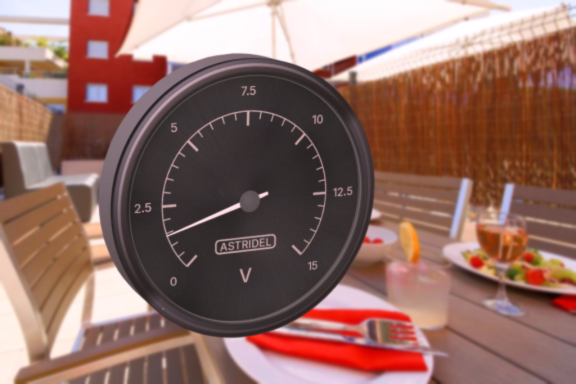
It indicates 1.5 V
